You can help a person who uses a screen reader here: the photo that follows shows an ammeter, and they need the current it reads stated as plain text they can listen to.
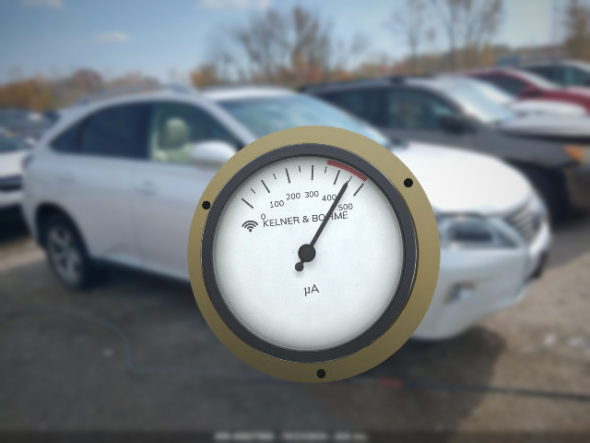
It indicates 450 µA
